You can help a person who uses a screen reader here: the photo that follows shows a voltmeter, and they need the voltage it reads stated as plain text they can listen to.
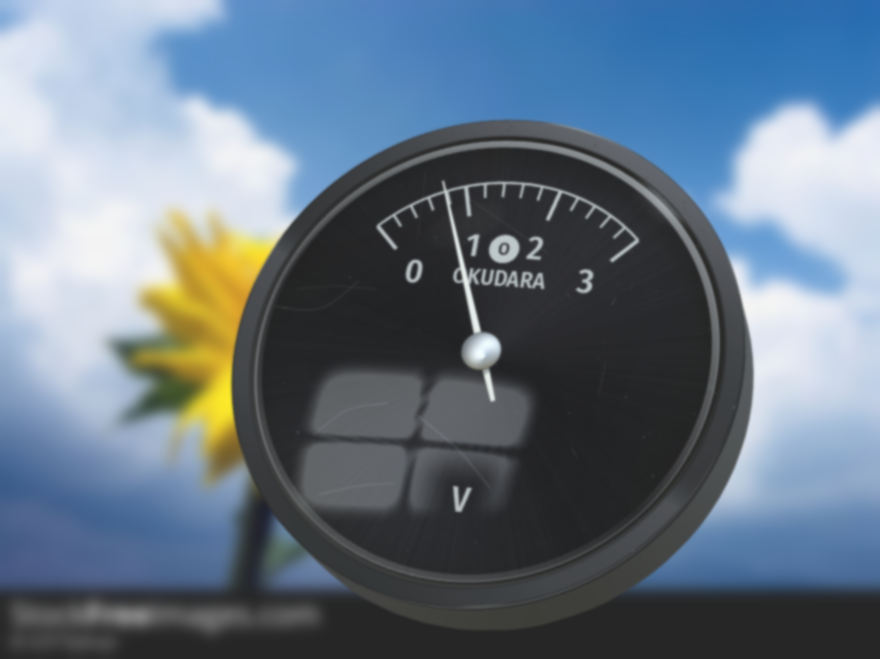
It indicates 0.8 V
